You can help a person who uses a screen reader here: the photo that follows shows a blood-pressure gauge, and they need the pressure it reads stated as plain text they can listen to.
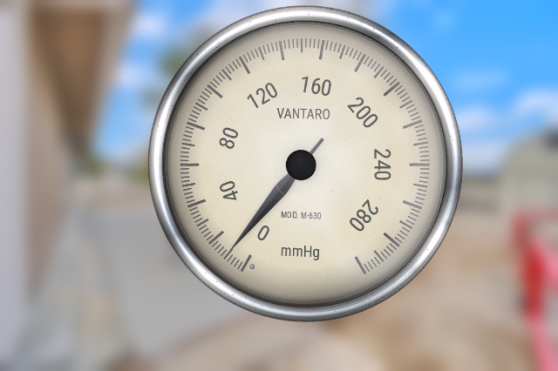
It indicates 10 mmHg
